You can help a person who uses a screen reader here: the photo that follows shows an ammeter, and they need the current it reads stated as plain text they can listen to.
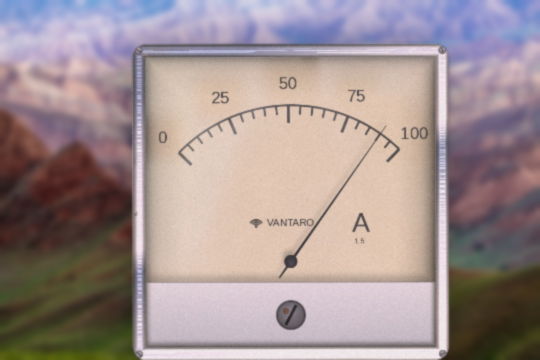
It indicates 90 A
